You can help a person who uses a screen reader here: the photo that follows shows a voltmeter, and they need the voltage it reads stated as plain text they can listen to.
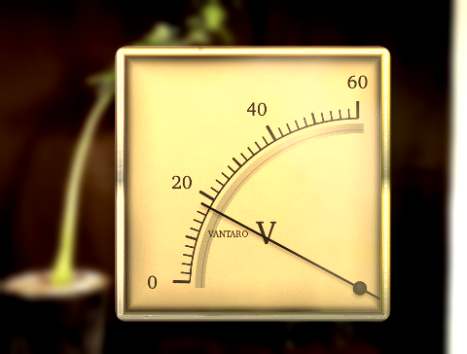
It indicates 18 V
